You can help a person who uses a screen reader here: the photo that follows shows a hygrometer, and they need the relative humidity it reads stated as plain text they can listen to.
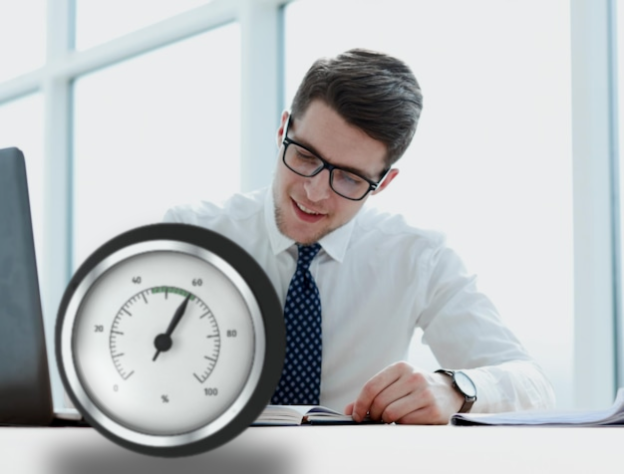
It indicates 60 %
